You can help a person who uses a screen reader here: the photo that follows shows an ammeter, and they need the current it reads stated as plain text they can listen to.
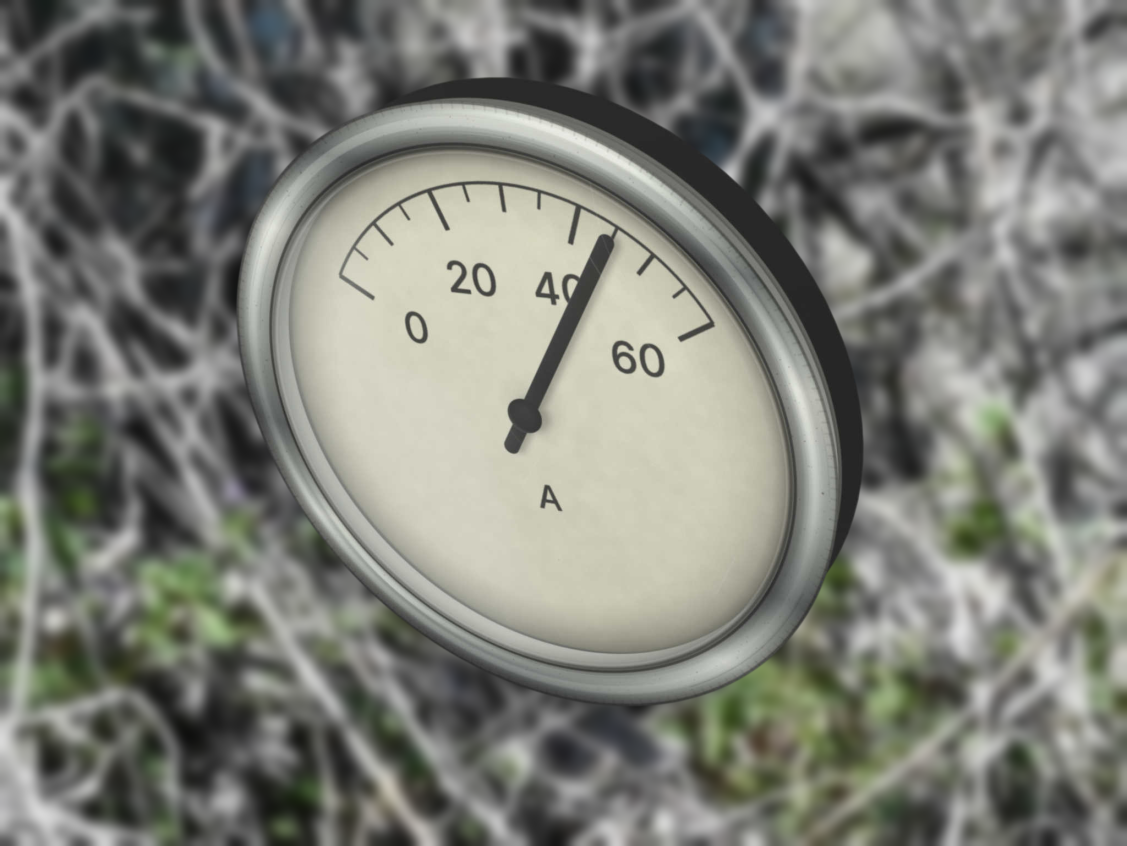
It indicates 45 A
